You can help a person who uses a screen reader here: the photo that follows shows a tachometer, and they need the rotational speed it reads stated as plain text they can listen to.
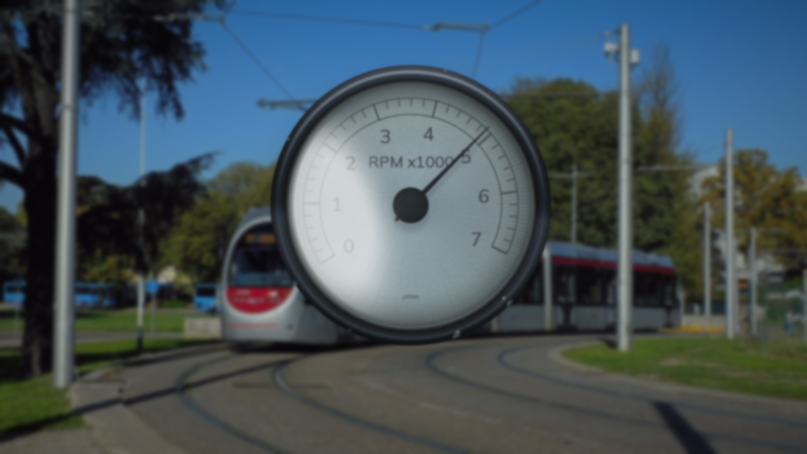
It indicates 4900 rpm
